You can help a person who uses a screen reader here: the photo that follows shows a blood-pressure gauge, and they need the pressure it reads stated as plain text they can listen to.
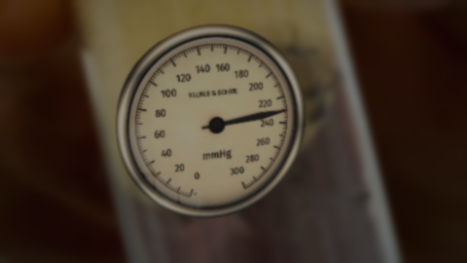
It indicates 230 mmHg
